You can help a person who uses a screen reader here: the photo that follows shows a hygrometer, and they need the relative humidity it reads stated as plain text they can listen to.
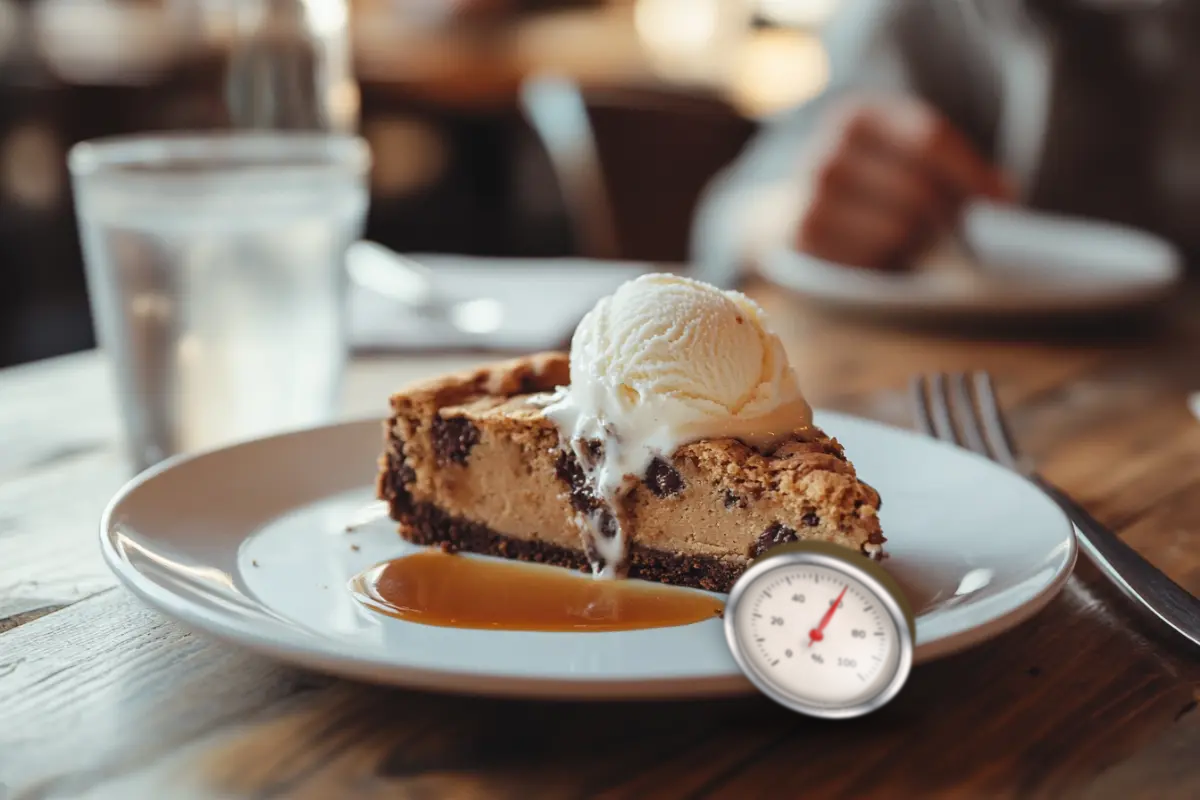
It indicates 60 %
